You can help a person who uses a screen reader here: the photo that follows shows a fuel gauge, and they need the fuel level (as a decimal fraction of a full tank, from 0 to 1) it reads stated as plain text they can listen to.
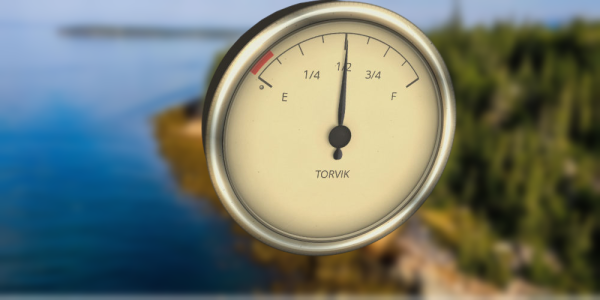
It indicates 0.5
